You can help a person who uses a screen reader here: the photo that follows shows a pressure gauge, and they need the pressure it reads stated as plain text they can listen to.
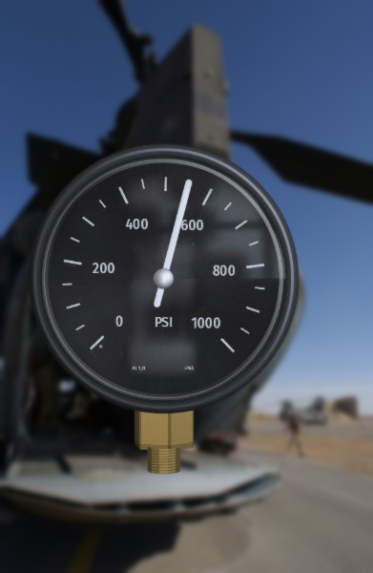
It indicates 550 psi
